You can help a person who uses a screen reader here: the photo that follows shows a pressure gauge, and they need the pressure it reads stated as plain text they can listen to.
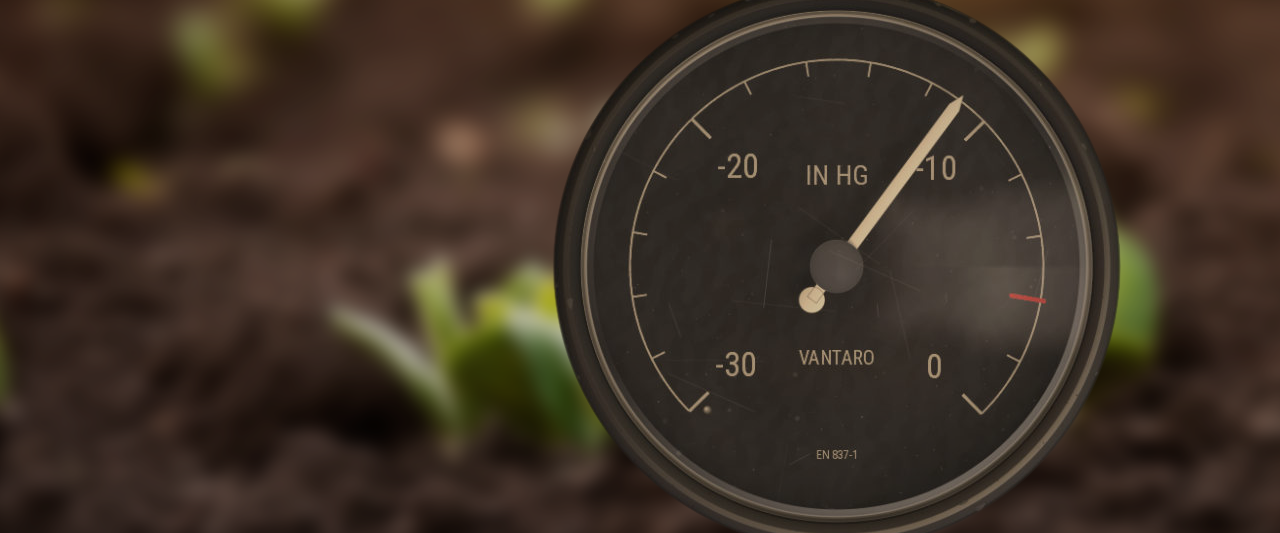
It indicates -11 inHg
